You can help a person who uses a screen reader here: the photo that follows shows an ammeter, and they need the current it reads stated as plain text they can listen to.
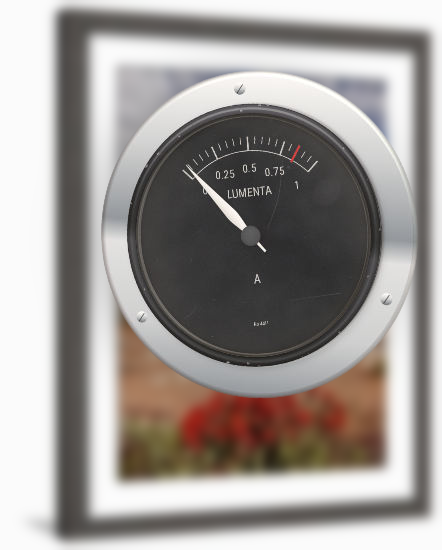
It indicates 0.05 A
